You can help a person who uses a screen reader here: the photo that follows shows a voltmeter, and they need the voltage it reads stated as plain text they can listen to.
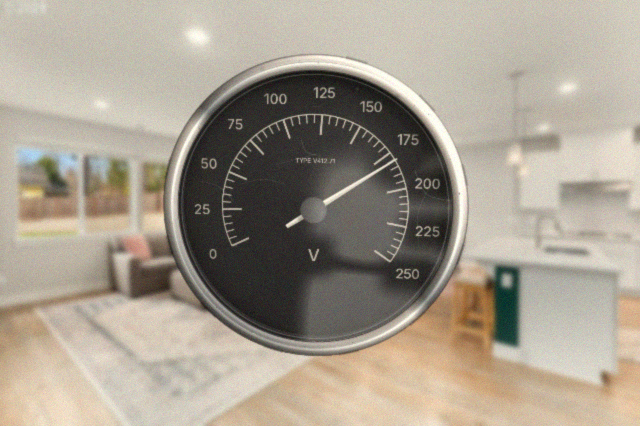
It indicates 180 V
